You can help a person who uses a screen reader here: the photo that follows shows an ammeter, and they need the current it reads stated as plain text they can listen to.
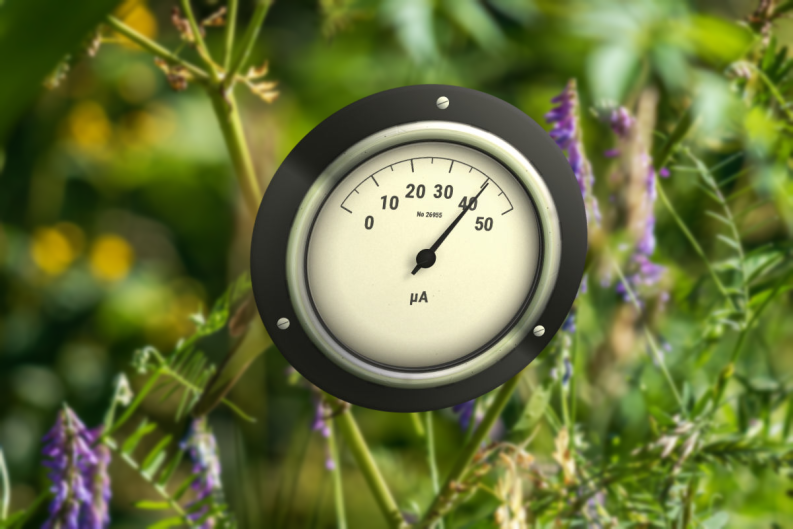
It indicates 40 µA
